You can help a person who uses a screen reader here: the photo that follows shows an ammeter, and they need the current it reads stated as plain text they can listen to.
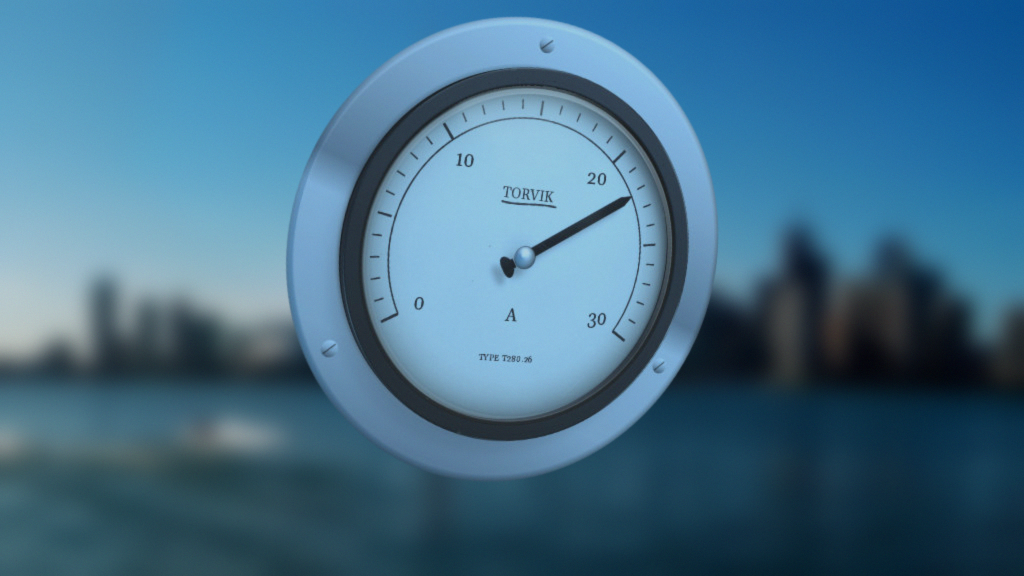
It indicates 22 A
